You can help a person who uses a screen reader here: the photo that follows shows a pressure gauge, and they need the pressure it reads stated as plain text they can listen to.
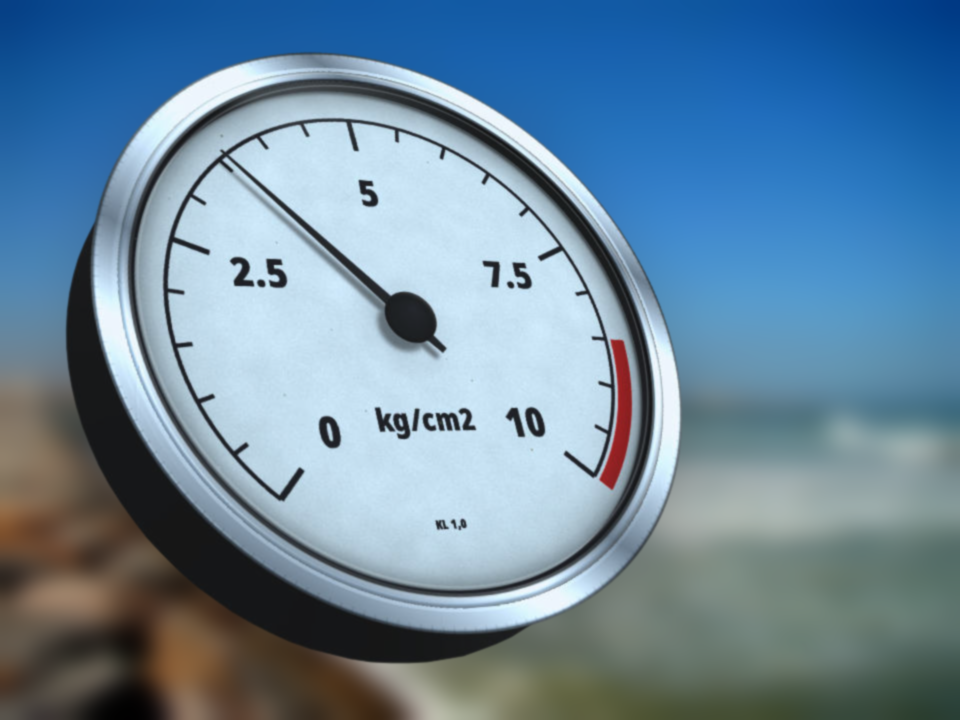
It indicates 3.5 kg/cm²
